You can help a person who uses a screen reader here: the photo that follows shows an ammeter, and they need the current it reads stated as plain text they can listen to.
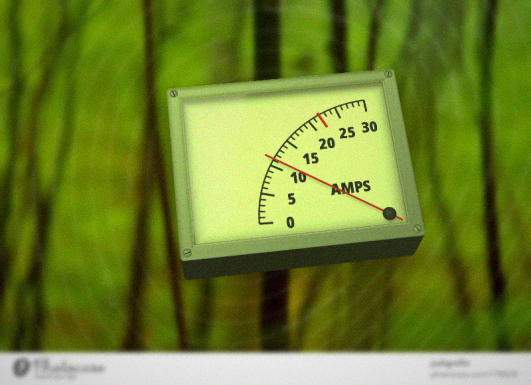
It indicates 11 A
